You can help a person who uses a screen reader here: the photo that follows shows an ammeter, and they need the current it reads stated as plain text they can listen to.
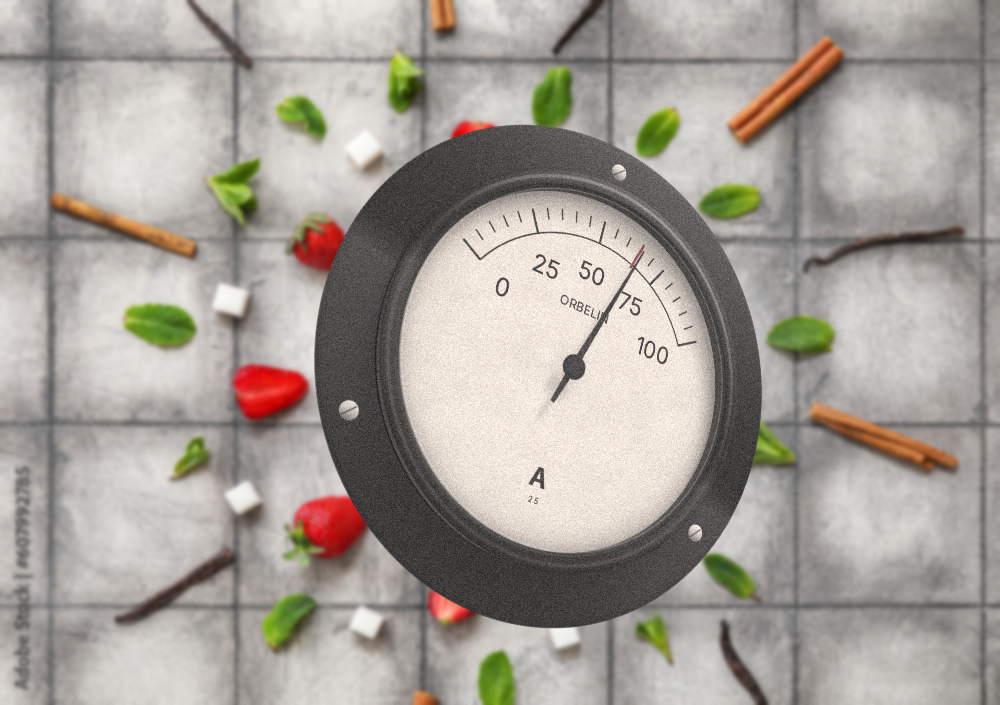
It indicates 65 A
